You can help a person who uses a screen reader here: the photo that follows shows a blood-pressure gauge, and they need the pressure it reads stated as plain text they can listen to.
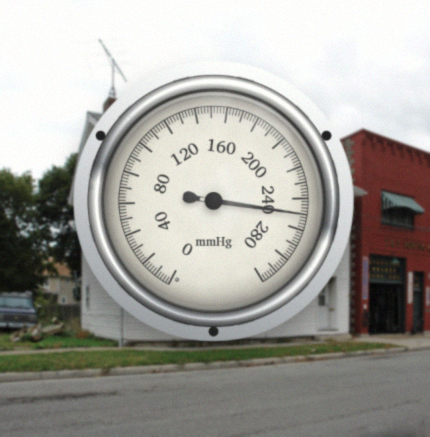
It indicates 250 mmHg
